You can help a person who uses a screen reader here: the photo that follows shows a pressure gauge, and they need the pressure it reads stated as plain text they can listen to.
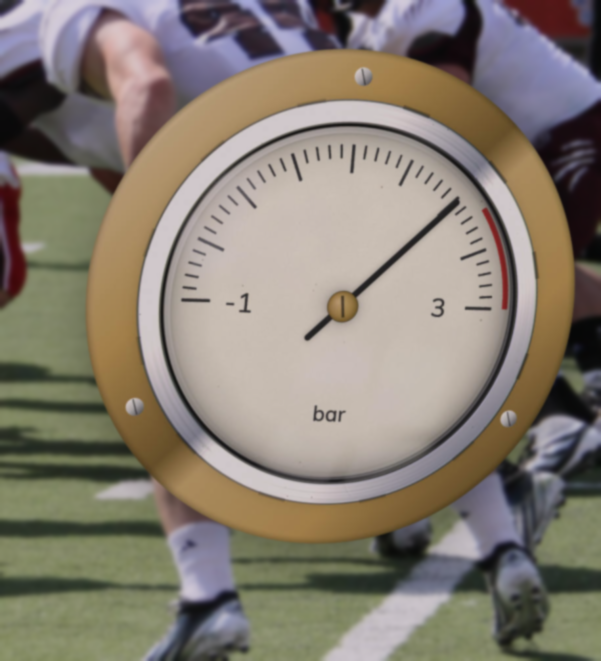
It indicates 2 bar
